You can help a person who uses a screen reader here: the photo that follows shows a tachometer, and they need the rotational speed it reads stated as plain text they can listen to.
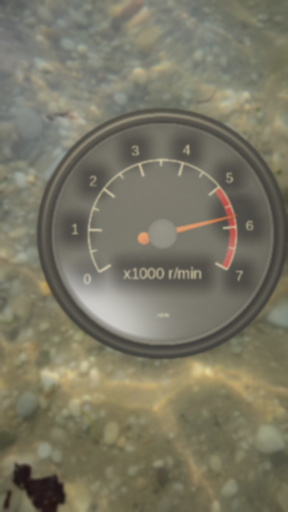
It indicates 5750 rpm
